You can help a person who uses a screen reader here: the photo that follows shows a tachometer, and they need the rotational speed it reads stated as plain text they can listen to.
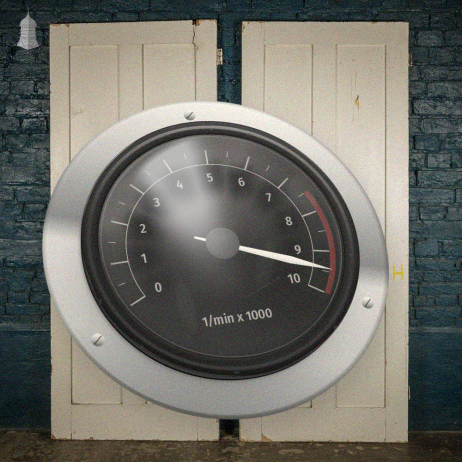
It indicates 9500 rpm
